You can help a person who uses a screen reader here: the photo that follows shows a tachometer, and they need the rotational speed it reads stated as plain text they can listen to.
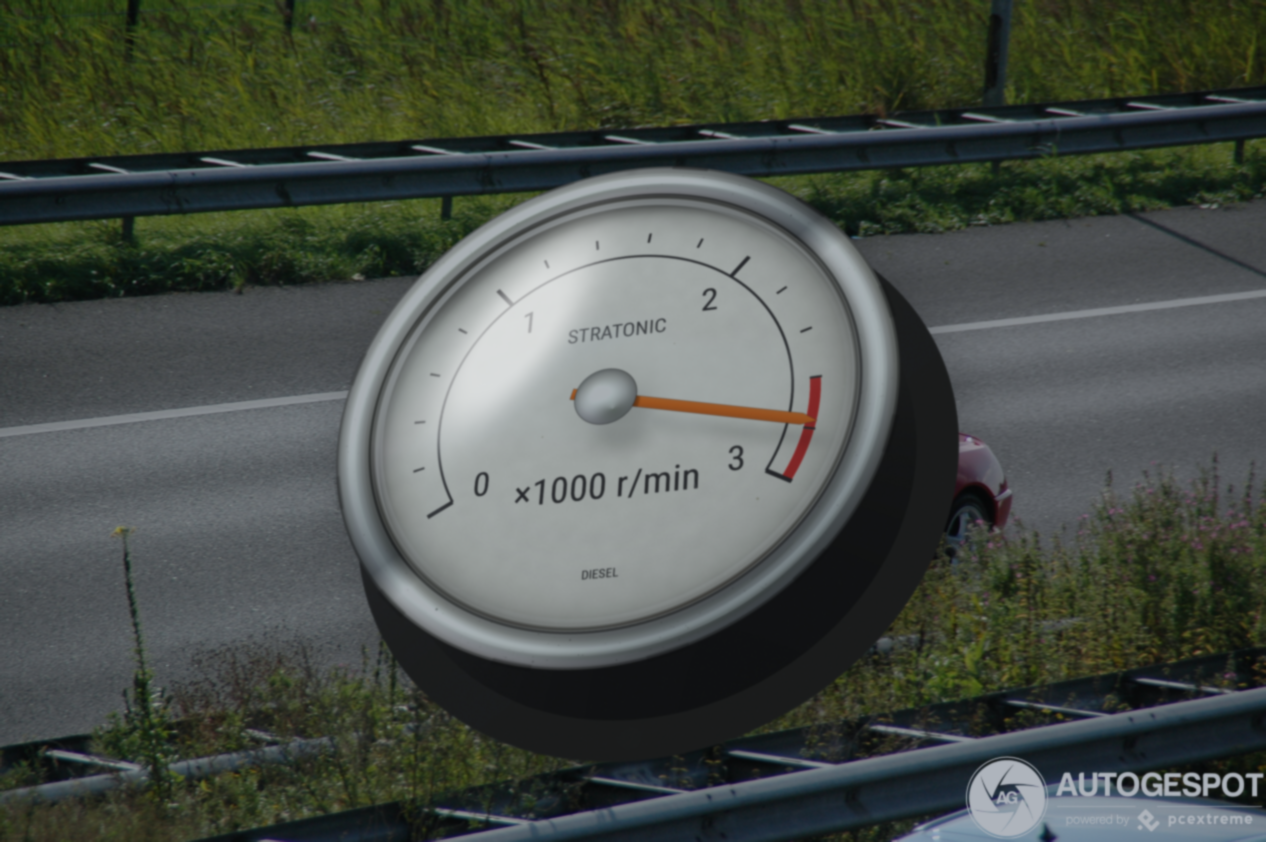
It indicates 2800 rpm
